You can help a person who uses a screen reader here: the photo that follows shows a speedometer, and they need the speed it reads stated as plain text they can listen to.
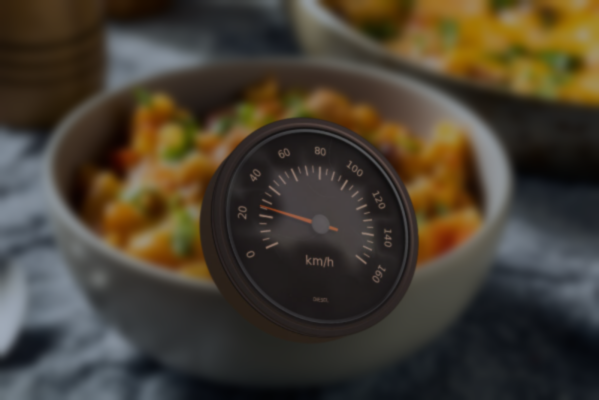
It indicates 25 km/h
